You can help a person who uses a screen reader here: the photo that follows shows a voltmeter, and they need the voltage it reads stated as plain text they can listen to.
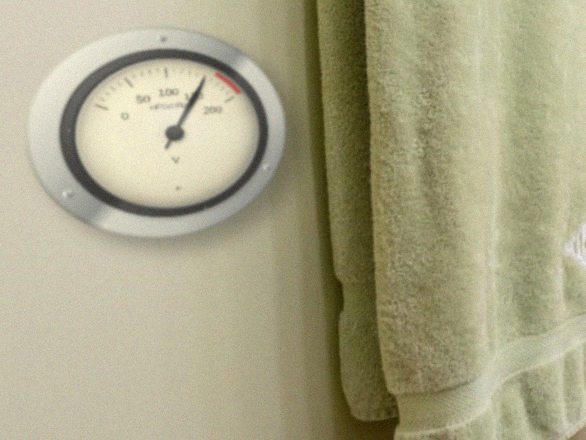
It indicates 150 V
